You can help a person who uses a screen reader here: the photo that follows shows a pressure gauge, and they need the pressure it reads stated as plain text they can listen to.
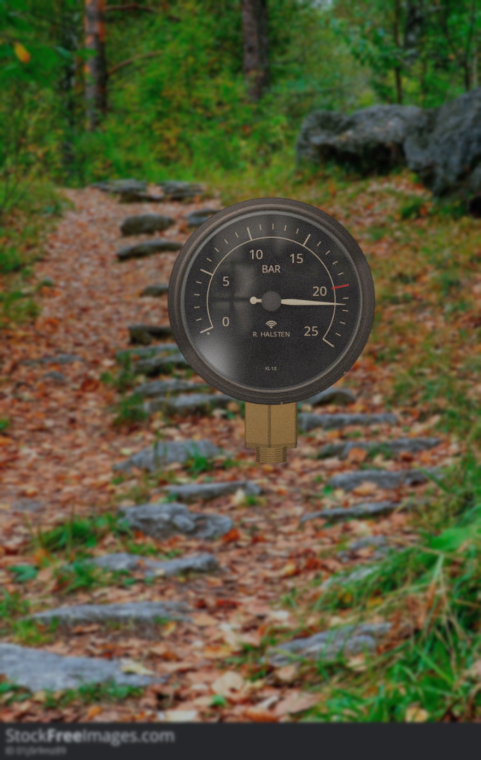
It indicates 21.5 bar
